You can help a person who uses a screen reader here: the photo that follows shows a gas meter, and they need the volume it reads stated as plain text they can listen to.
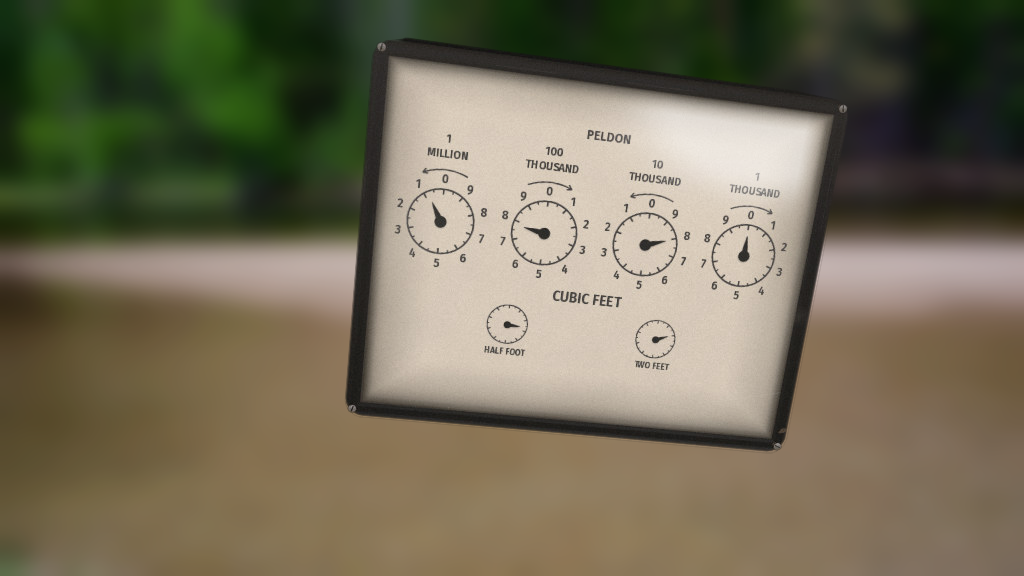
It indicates 78000 ft³
